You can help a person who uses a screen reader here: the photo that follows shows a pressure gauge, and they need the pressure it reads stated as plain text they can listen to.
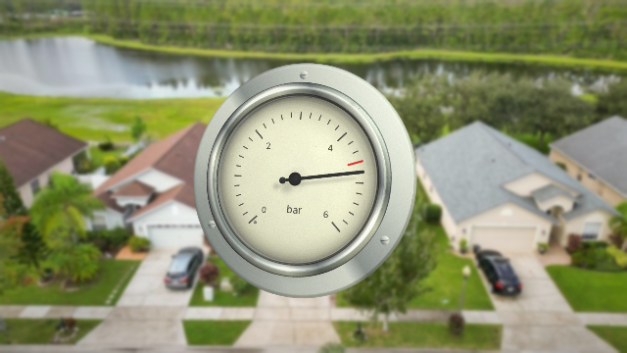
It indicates 4.8 bar
